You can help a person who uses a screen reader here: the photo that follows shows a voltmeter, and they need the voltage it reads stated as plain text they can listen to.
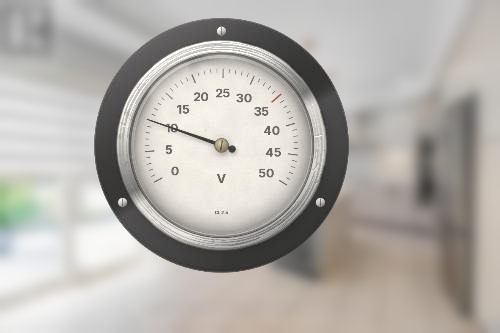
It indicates 10 V
